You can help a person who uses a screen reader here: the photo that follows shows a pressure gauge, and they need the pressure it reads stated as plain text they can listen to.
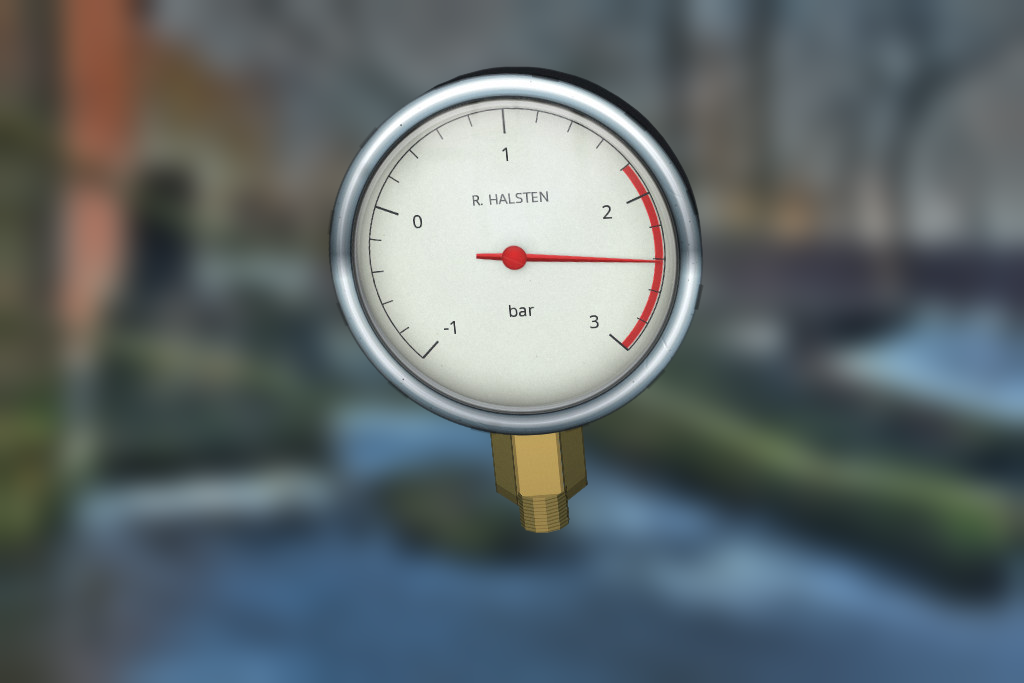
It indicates 2.4 bar
